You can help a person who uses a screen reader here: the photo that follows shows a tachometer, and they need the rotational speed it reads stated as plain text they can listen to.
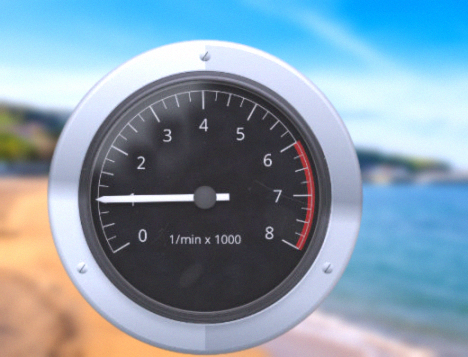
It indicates 1000 rpm
